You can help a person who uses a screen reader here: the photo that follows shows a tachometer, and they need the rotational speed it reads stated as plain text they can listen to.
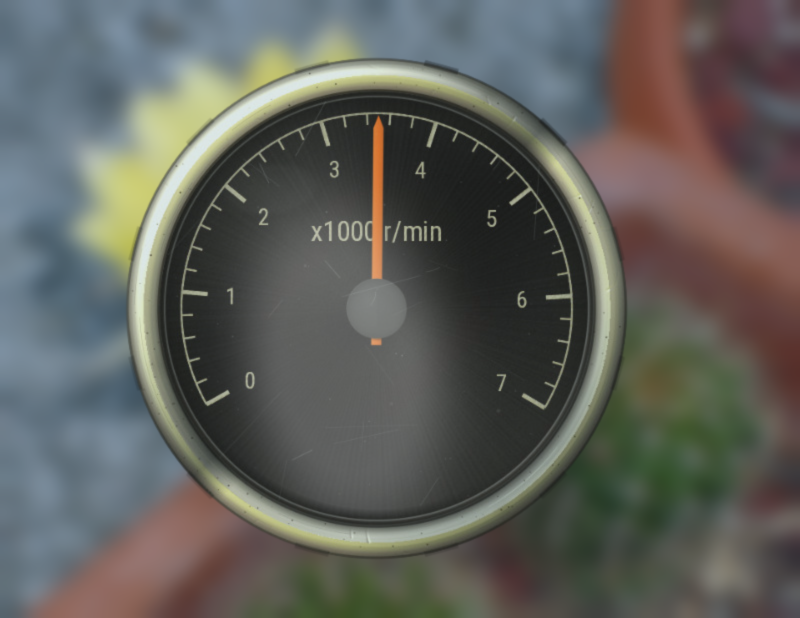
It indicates 3500 rpm
